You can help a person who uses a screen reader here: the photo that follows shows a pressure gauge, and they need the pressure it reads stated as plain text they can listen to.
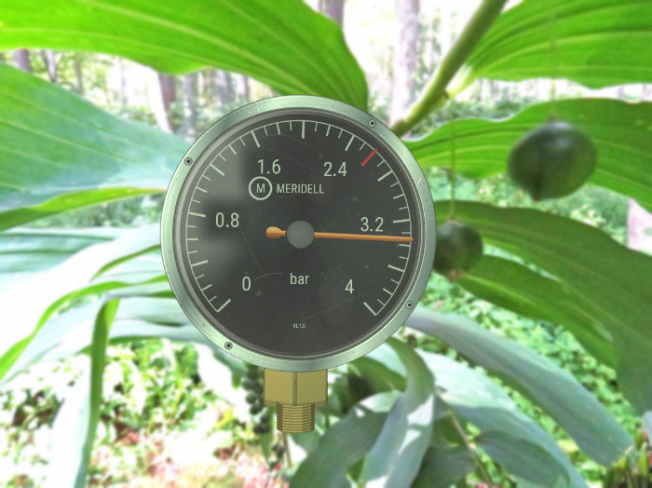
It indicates 3.35 bar
